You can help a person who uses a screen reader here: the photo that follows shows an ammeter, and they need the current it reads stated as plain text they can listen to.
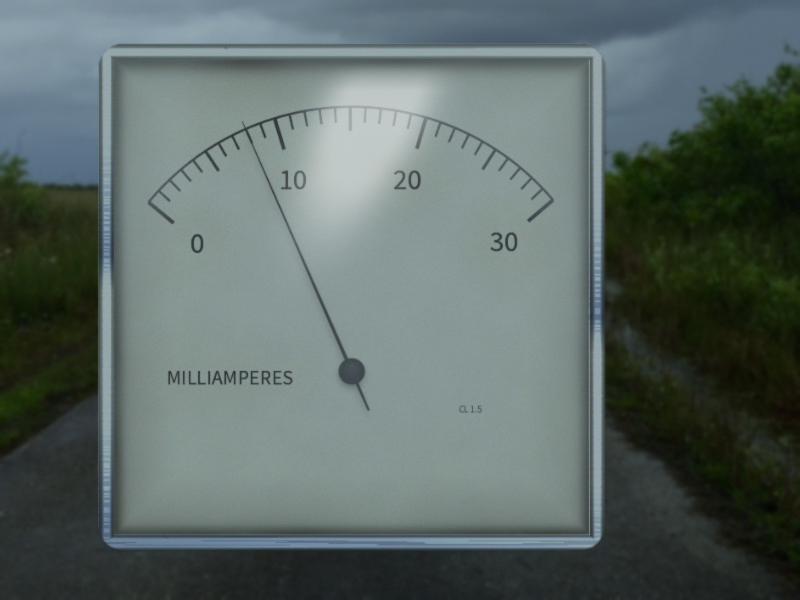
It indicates 8 mA
